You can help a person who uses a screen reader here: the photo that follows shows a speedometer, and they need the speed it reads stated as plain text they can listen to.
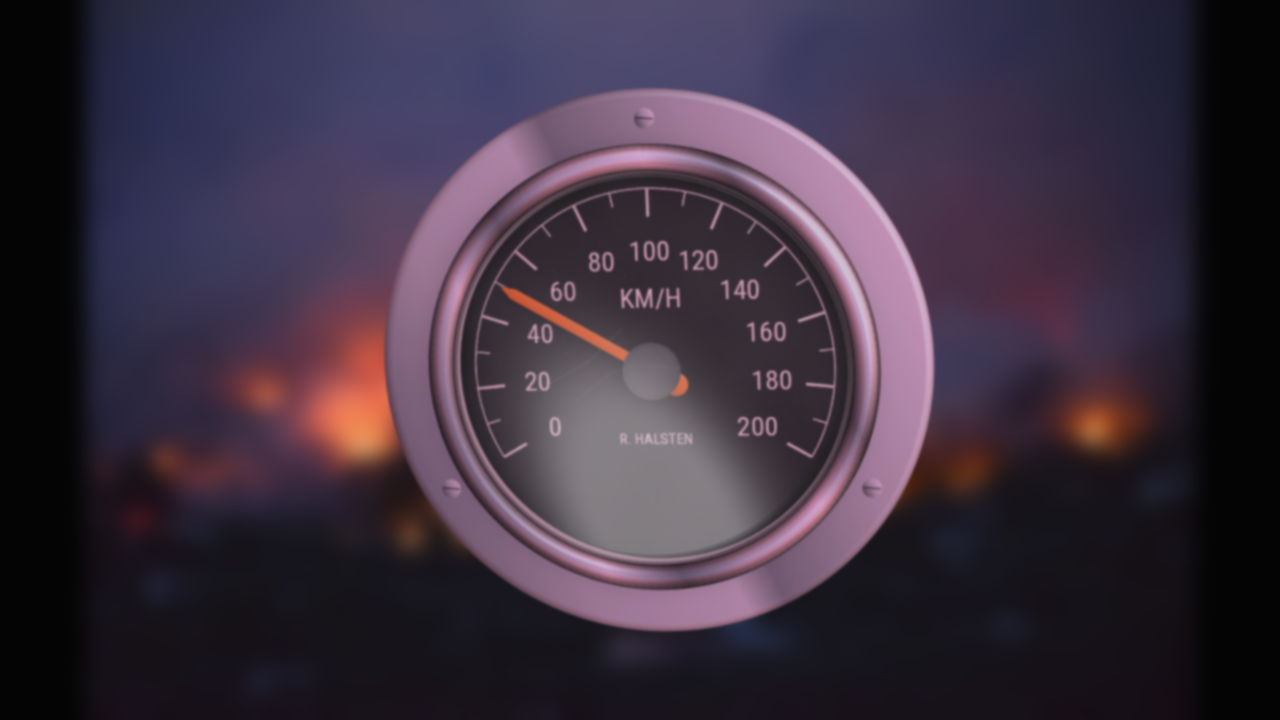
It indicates 50 km/h
